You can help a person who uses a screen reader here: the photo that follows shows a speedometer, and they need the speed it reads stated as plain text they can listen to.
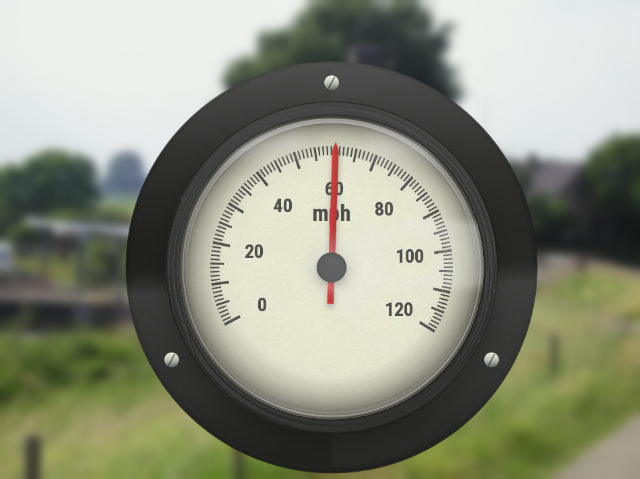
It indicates 60 mph
